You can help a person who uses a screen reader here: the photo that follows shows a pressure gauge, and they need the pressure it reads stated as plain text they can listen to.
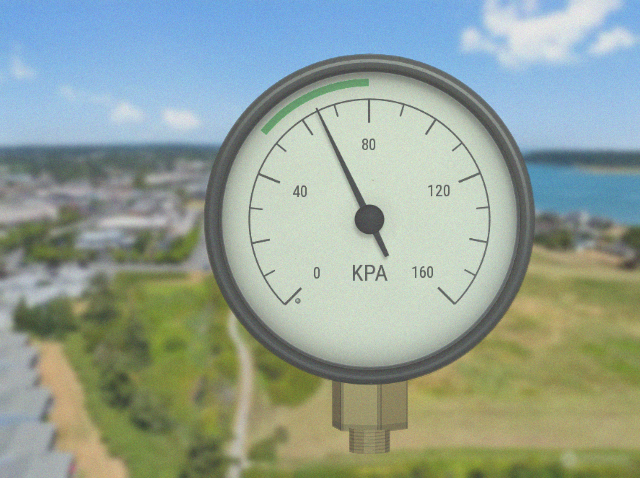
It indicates 65 kPa
